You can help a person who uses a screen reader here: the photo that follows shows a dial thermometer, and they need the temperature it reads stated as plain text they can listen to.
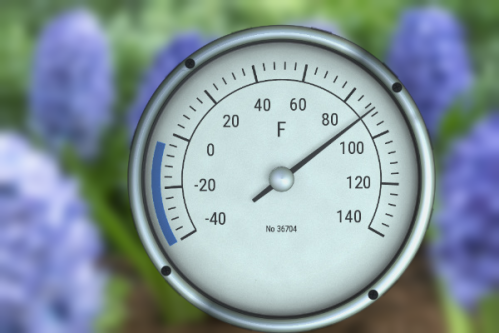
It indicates 90 °F
